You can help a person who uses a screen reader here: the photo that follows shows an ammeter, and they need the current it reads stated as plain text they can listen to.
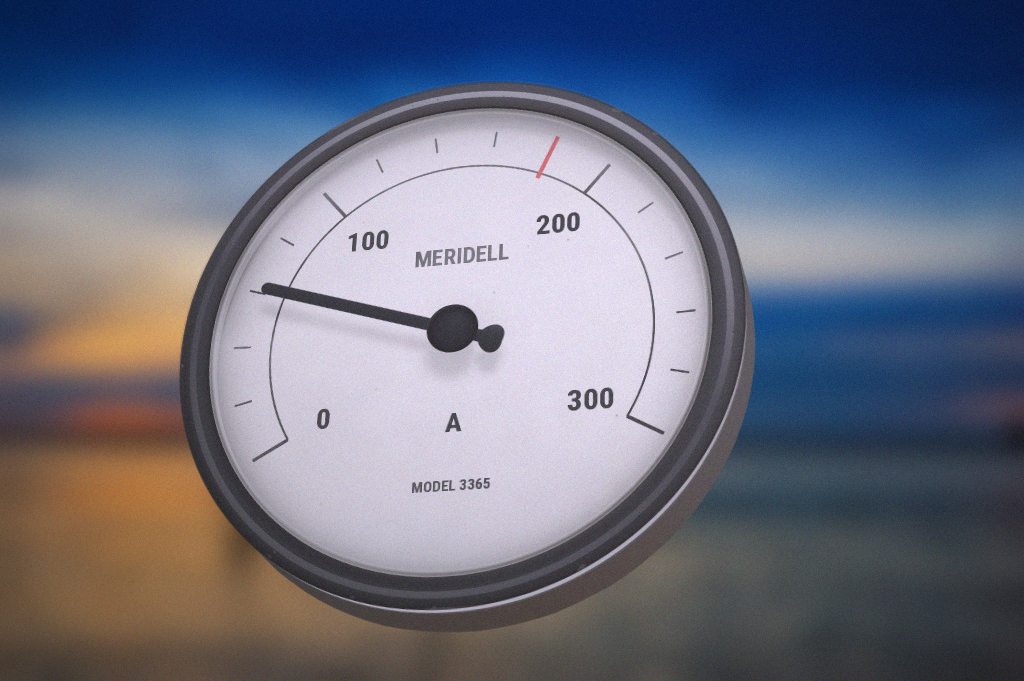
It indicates 60 A
